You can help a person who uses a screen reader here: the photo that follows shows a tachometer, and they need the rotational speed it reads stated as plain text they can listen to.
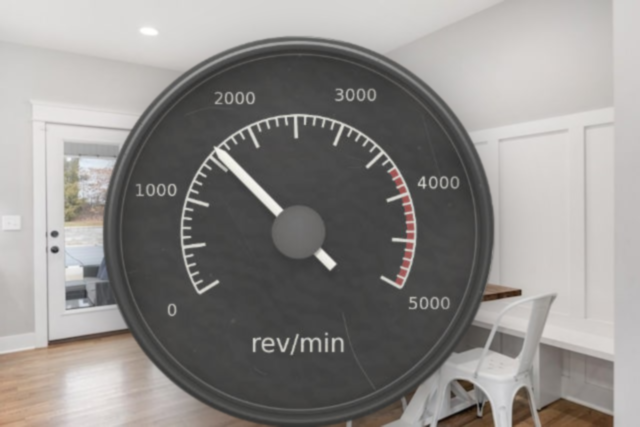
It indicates 1600 rpm
